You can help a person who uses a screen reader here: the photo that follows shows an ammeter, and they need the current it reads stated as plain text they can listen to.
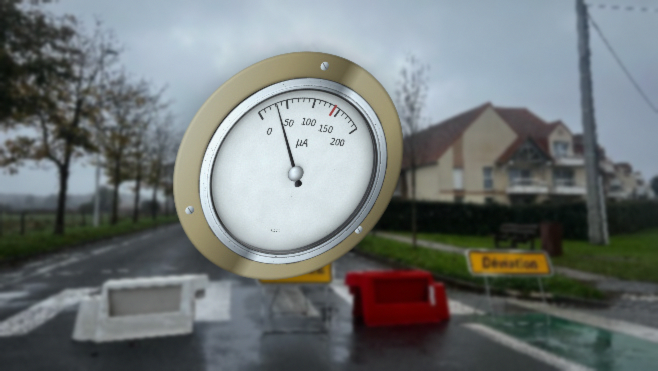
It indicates 30 µA
